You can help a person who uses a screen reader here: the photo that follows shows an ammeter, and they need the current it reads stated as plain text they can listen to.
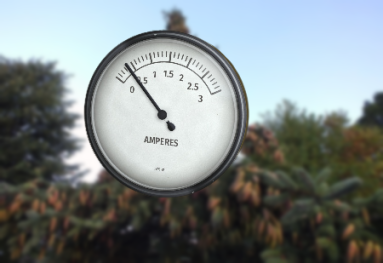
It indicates 0.4 A
